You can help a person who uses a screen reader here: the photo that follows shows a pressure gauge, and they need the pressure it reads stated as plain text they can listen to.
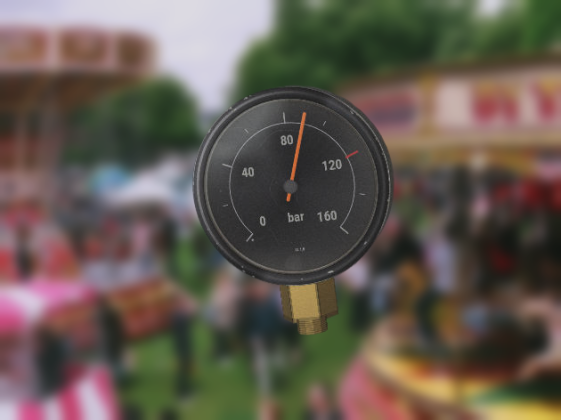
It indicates 90 bar
